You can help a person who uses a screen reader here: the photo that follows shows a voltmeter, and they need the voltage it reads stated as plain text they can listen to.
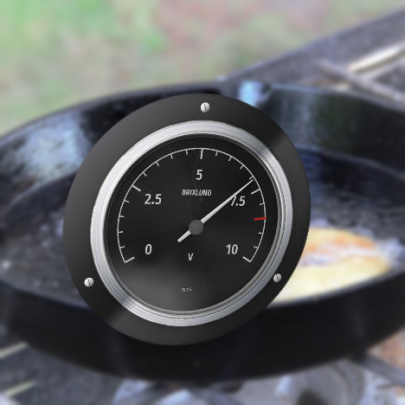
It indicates 7 V
